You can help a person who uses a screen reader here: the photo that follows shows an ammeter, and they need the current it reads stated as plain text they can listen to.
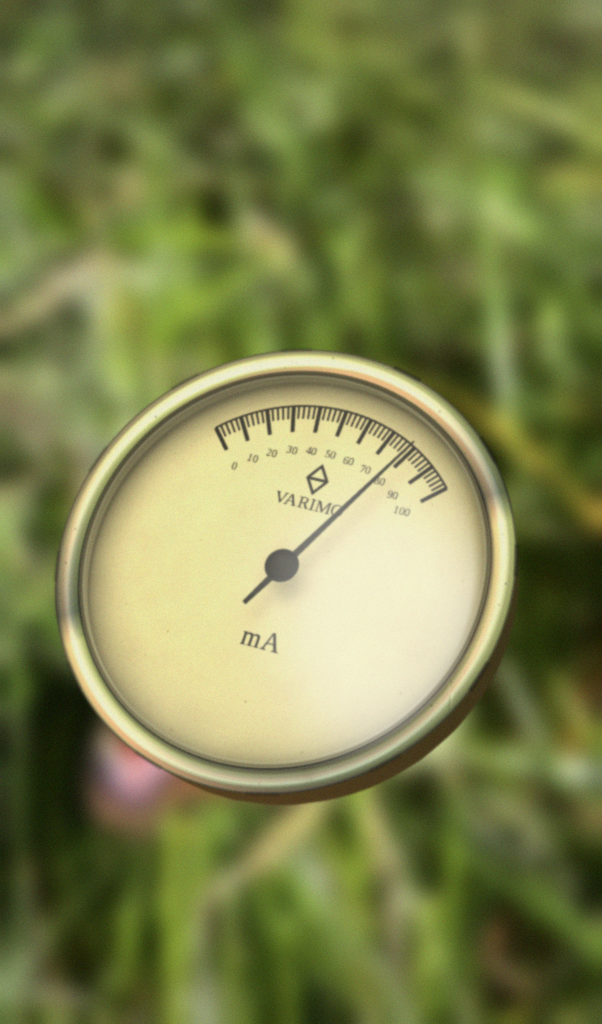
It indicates 80 mA
